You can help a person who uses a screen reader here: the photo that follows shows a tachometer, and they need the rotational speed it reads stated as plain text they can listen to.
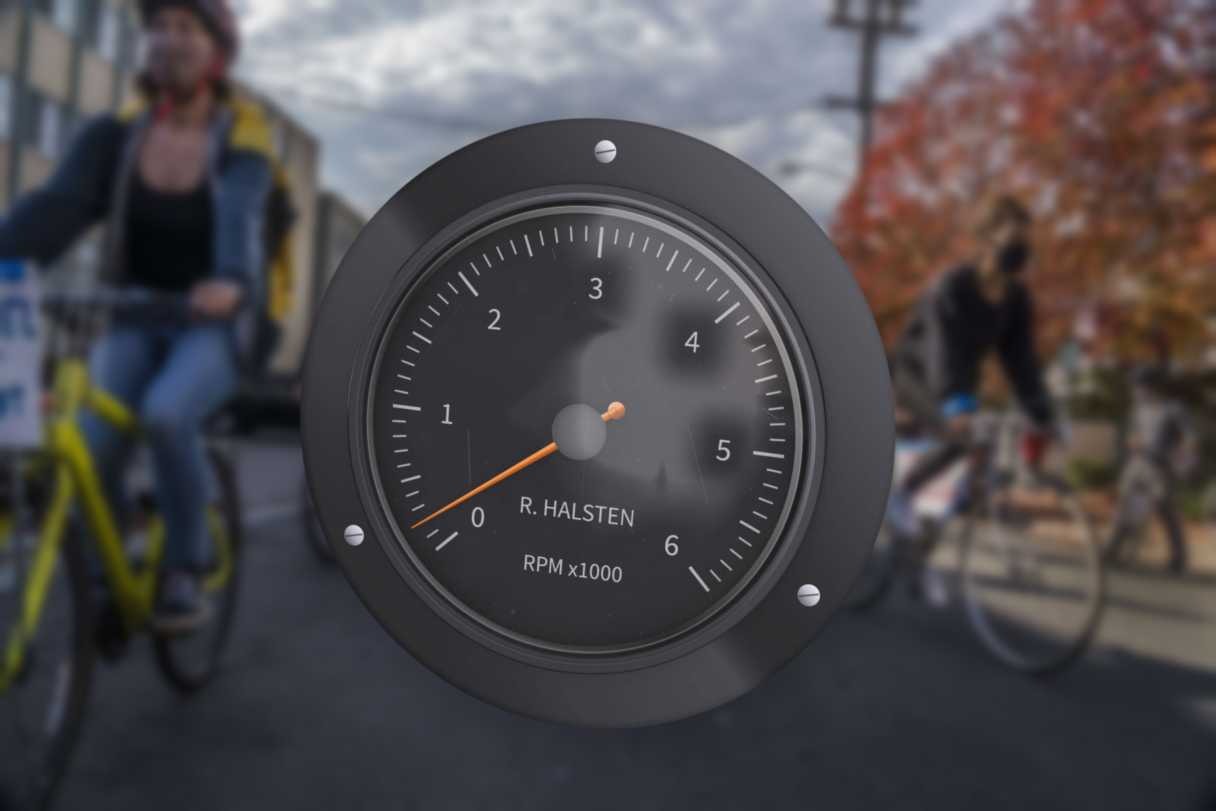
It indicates 200 rpm
